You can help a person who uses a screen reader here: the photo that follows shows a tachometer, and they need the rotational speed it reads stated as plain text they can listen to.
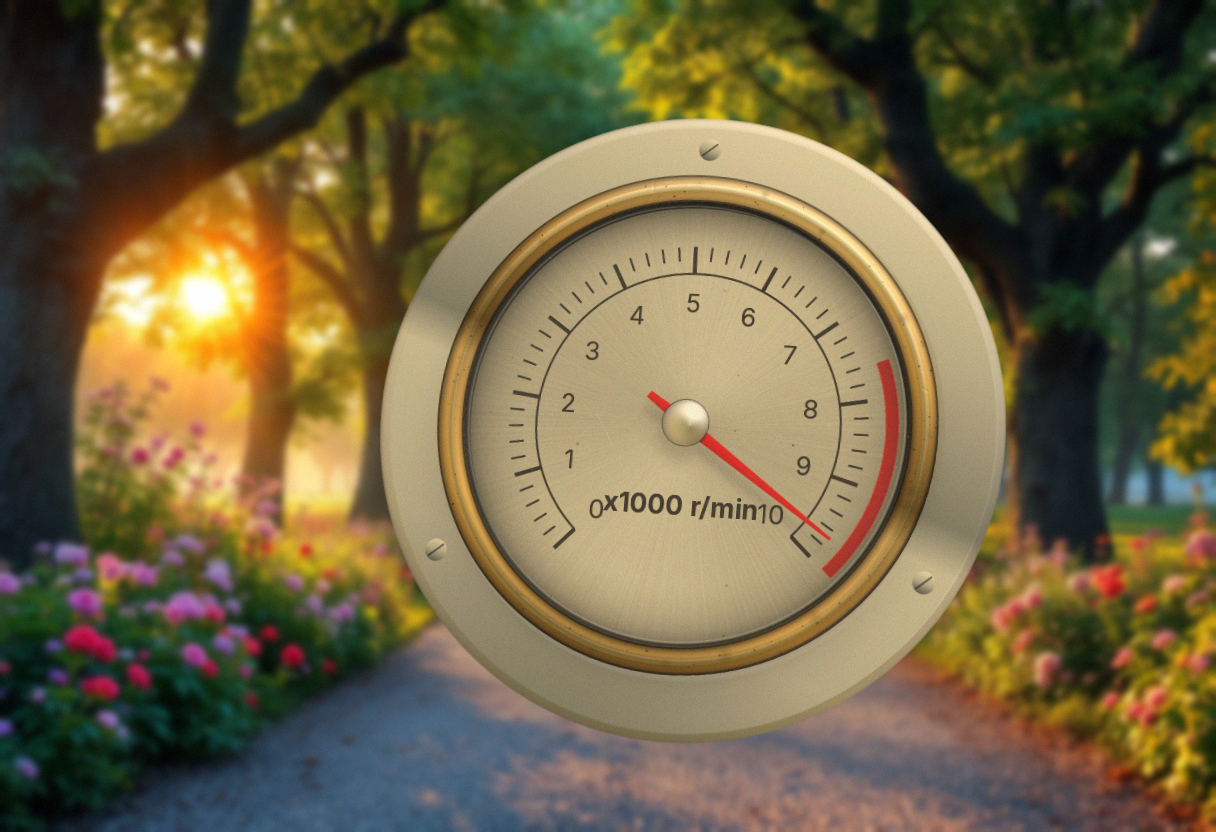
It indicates 9700 rpm
